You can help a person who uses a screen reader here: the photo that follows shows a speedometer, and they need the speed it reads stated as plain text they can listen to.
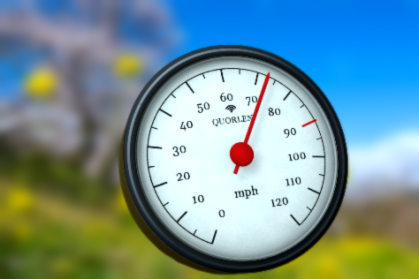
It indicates 72.5 mph
